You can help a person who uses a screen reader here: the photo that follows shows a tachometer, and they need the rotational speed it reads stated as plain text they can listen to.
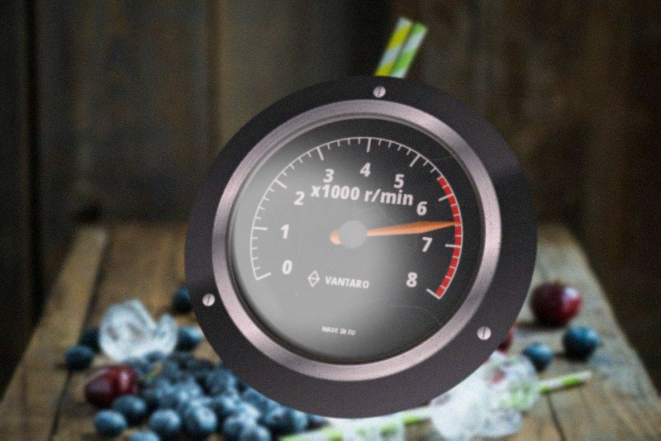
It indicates 6600 rpm
